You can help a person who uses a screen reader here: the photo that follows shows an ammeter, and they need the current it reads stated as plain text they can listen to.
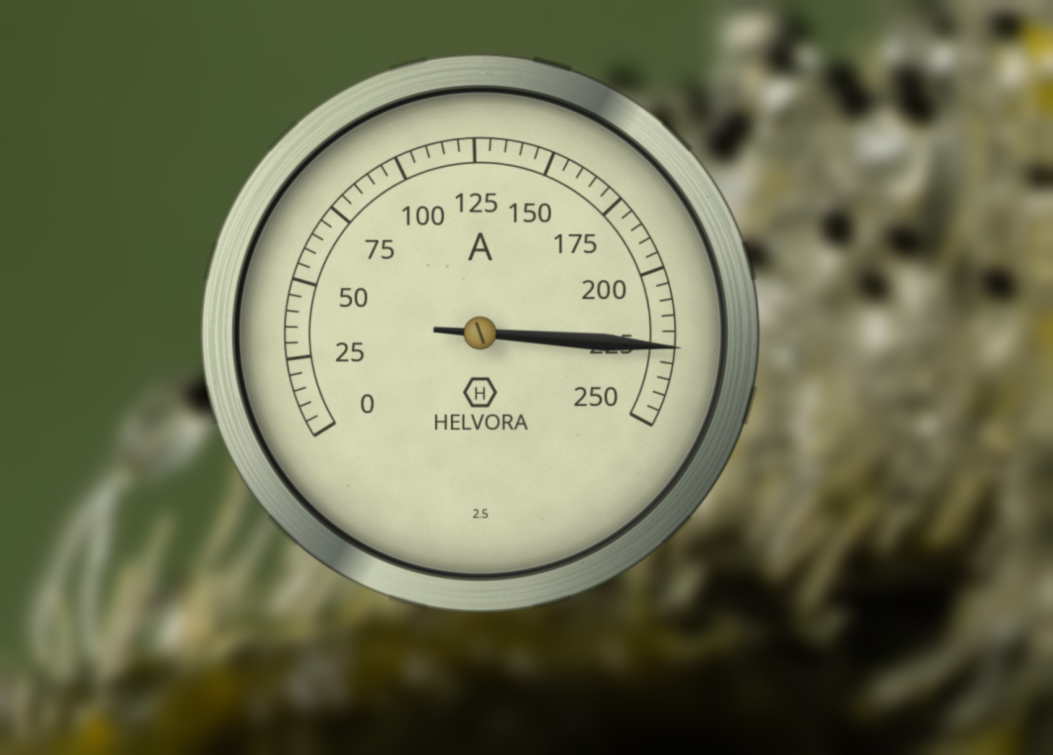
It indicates 225 A
